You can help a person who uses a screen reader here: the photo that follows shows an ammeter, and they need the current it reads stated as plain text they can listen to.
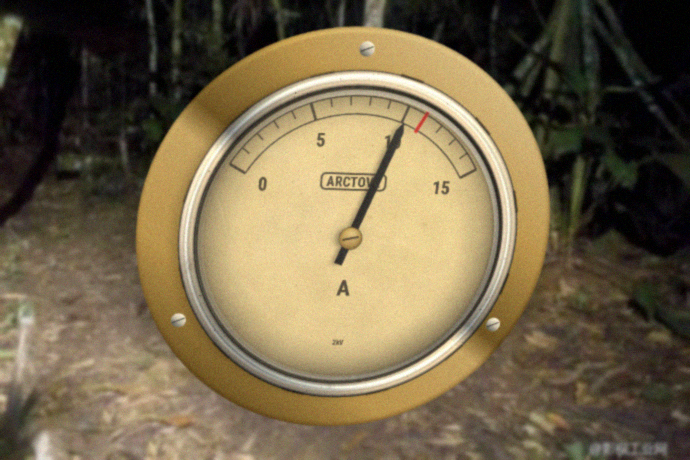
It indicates 10 A
